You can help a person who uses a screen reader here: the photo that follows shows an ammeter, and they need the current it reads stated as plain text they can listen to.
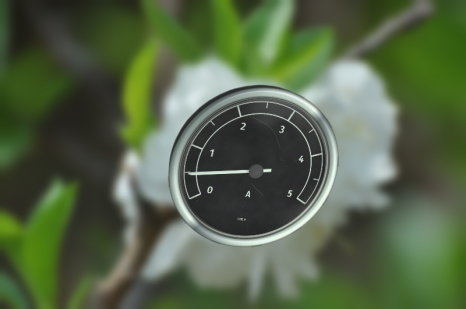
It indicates 0.5 A
